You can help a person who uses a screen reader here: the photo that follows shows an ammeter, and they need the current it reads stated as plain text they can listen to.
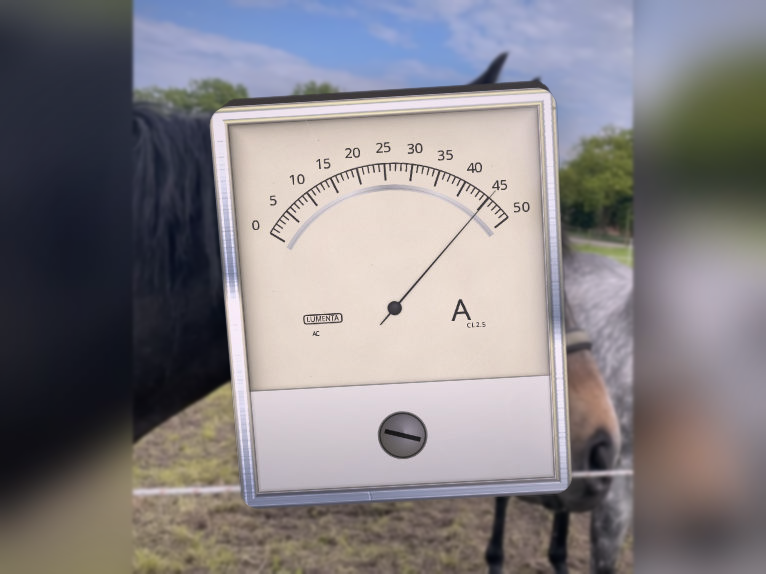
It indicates 45 A
